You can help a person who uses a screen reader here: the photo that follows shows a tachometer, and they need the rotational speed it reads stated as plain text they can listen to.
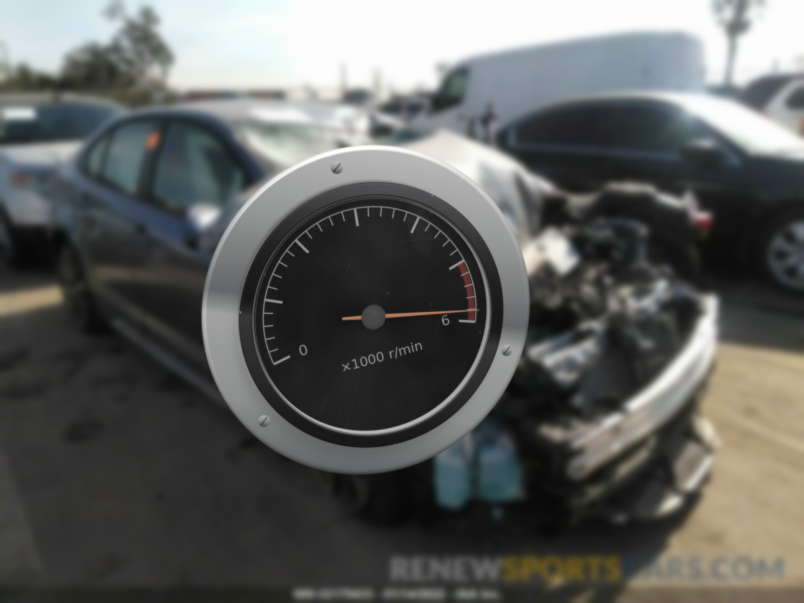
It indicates 5800 rpm
